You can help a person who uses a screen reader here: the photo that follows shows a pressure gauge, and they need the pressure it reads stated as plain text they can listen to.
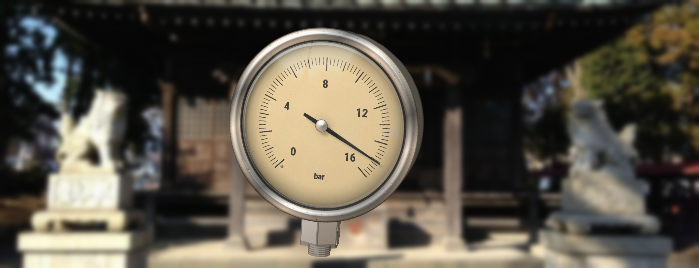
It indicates 15 bar
